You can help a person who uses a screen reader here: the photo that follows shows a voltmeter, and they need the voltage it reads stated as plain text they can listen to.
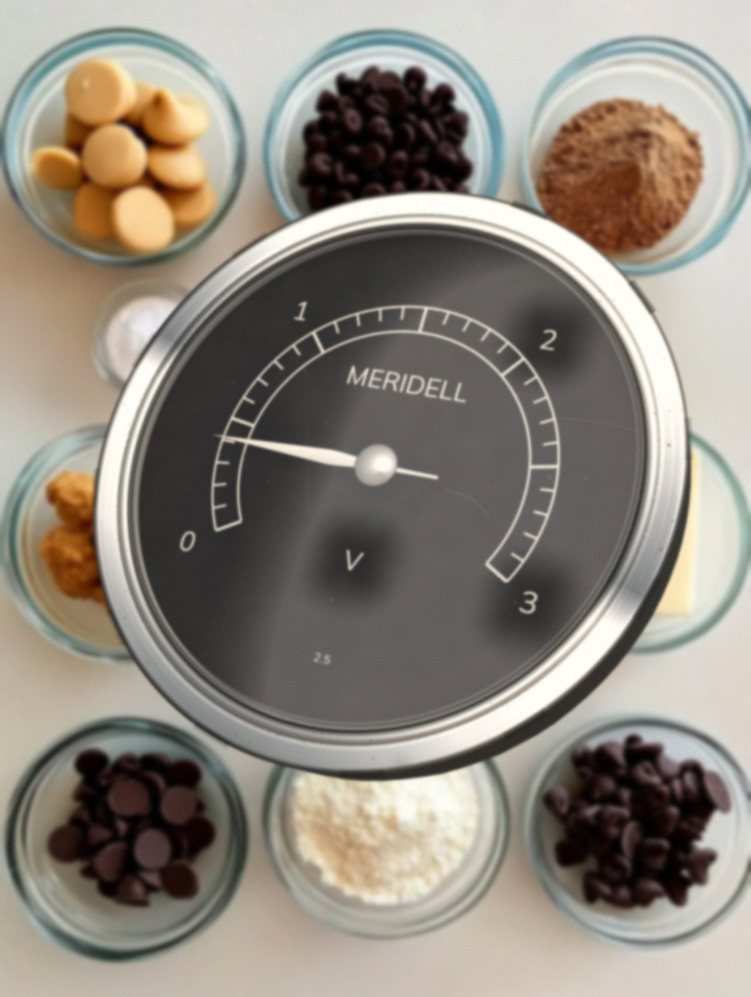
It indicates 0.4 V
